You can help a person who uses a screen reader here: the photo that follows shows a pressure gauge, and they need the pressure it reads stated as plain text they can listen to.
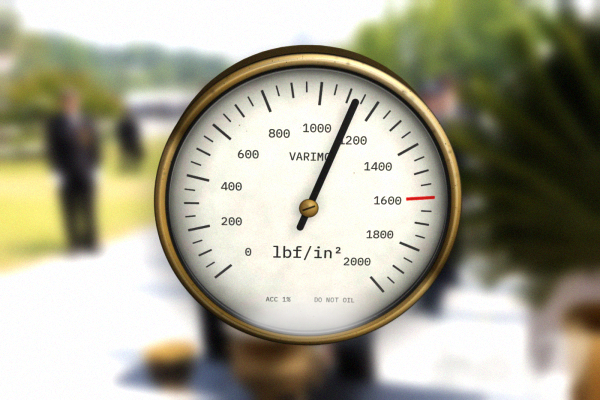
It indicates 1125 psi
